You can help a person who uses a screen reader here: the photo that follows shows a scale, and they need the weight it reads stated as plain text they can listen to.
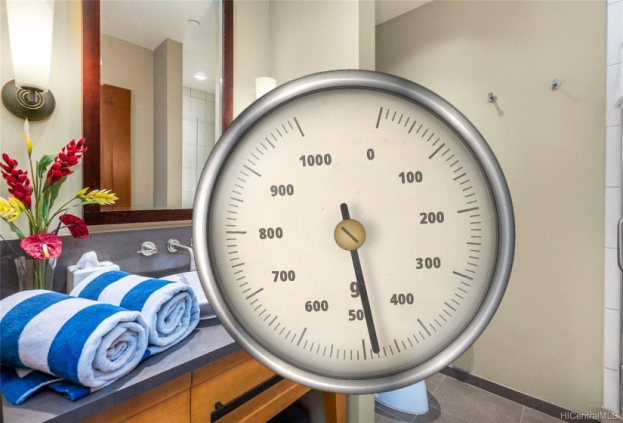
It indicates 480 g
